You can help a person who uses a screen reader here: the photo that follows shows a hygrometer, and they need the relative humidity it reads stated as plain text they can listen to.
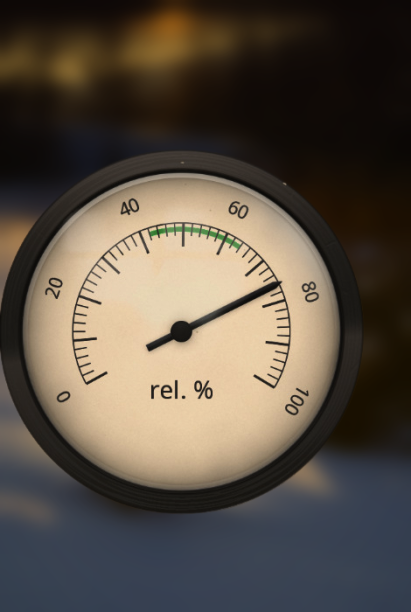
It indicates 76 %
